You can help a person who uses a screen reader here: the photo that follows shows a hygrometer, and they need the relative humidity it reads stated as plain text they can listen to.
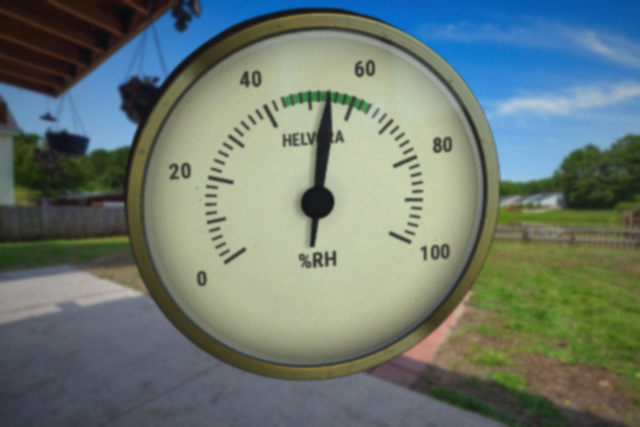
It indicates 54 %
